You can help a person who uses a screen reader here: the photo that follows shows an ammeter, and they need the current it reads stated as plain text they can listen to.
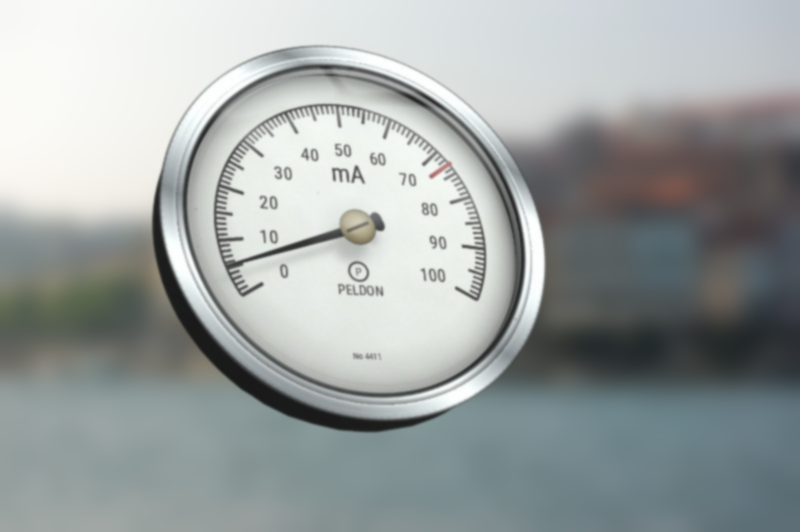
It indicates 5 mA
